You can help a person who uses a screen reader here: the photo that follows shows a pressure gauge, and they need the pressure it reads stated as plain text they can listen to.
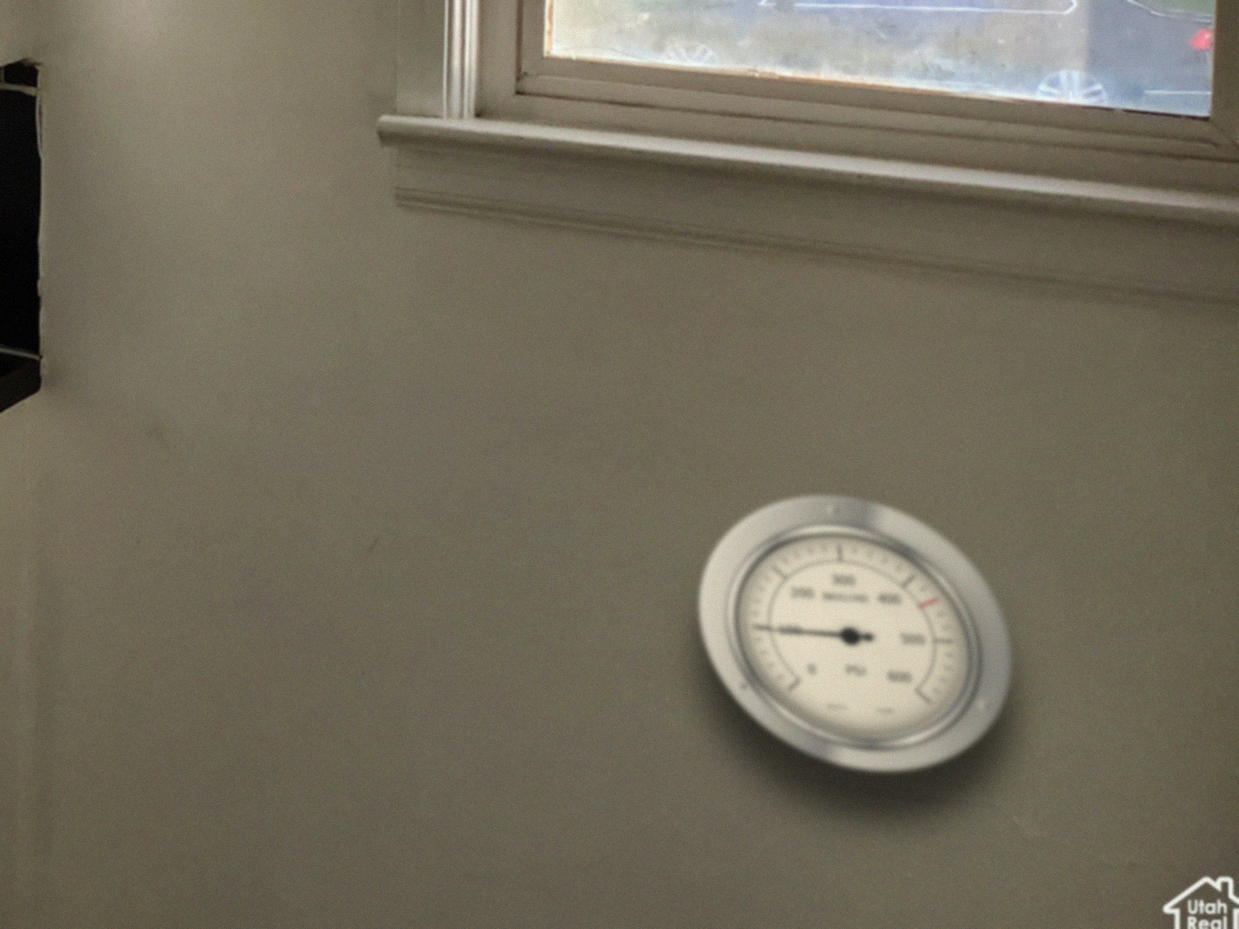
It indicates 100 psi
